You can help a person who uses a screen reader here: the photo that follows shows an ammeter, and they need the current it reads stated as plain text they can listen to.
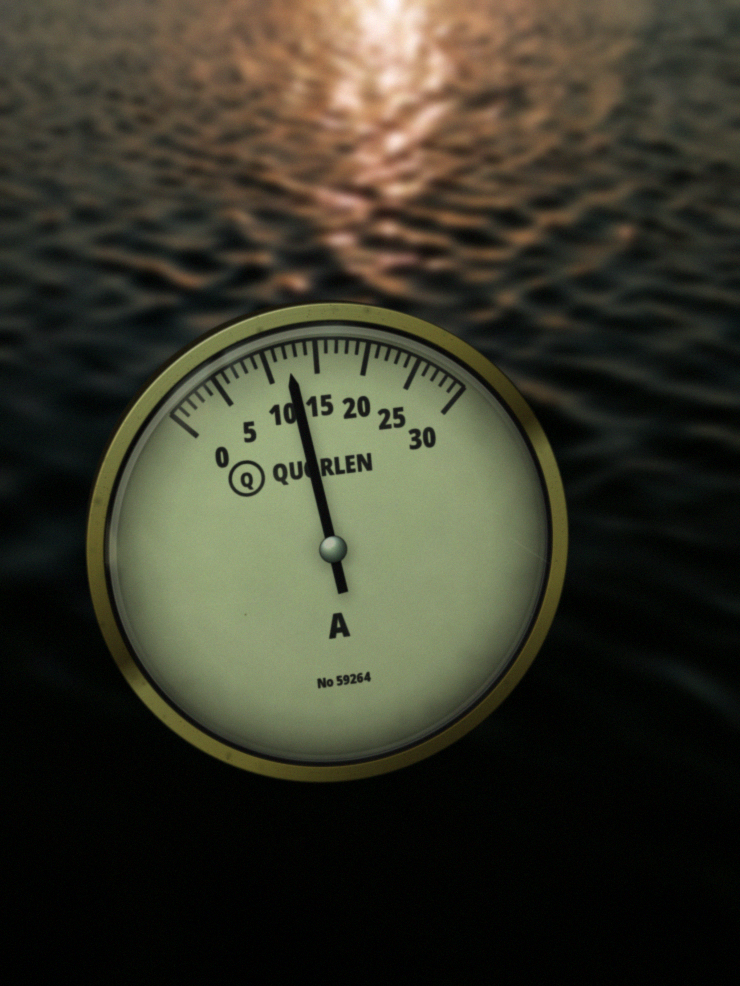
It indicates 12 A
